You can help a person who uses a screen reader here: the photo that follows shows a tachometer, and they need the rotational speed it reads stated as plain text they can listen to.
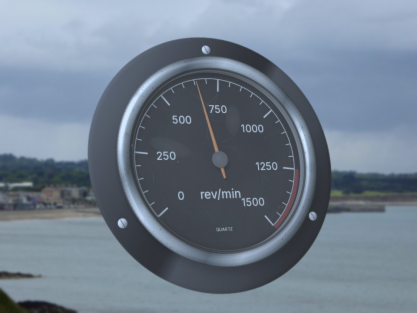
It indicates 650 rpm
